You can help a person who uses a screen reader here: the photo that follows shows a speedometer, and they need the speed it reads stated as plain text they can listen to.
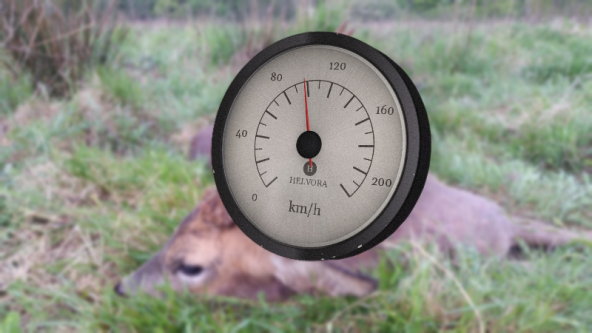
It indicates 100 km/h
